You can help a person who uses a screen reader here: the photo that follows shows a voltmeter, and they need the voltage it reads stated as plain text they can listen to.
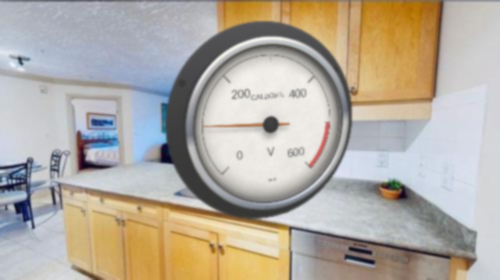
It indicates 100 V
